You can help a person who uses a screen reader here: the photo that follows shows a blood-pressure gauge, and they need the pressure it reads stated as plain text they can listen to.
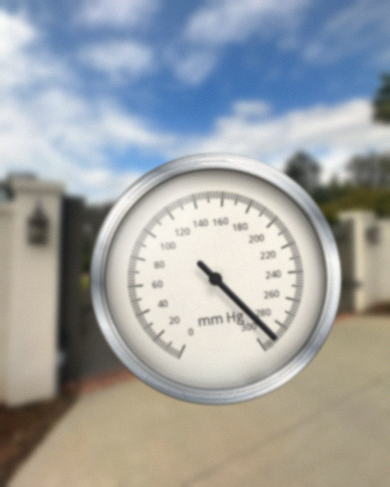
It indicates 290 mmHg
